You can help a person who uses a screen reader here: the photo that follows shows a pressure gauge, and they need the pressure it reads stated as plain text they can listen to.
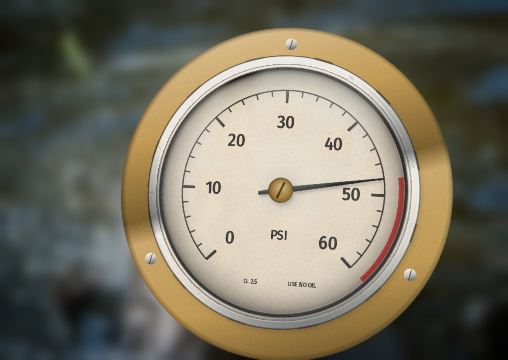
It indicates 48 psi
